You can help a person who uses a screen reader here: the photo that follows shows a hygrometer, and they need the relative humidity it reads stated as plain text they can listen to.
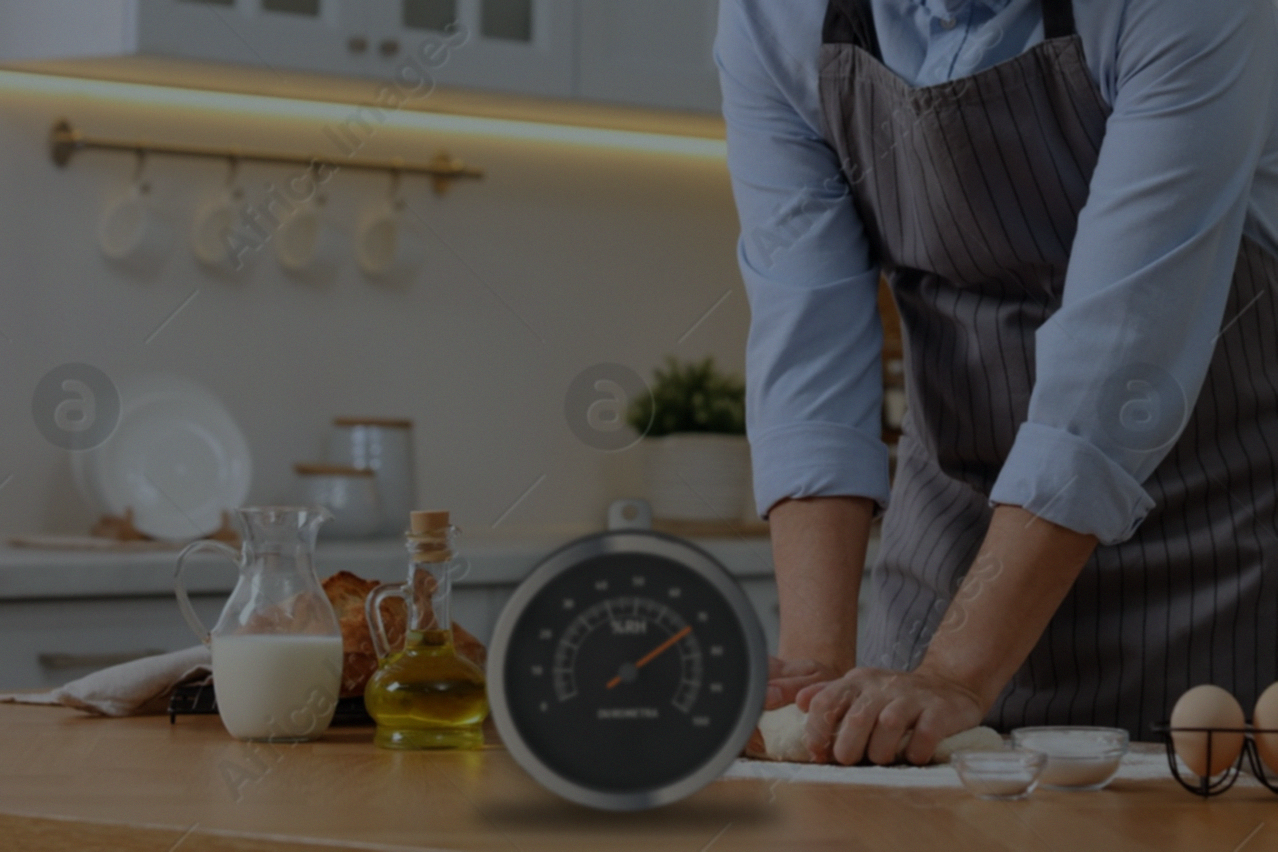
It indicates 70 %
